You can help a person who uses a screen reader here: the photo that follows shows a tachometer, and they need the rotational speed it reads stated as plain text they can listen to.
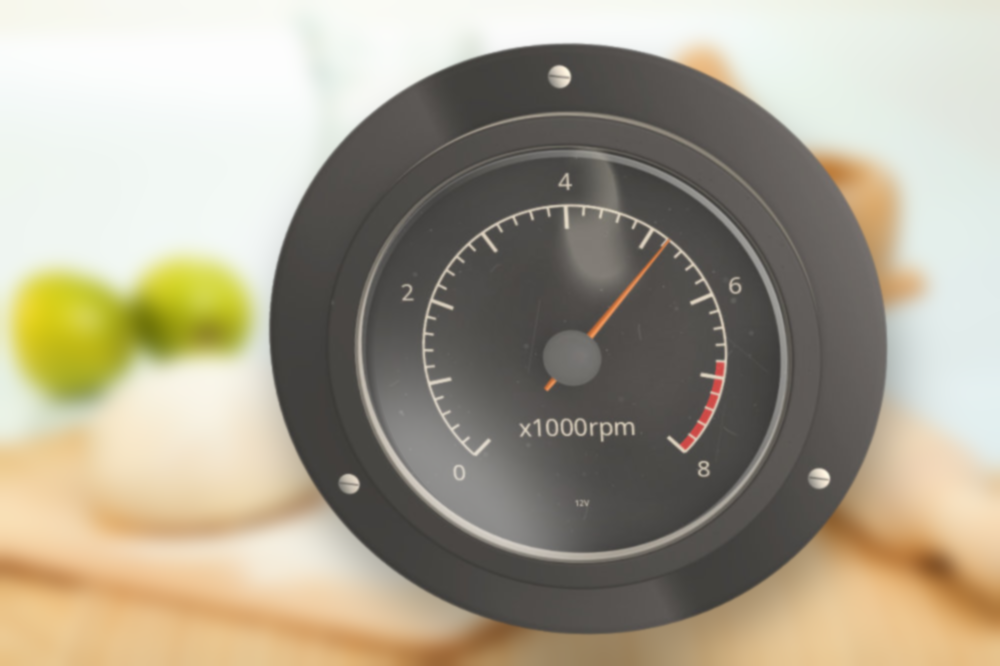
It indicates 5200 rpm
